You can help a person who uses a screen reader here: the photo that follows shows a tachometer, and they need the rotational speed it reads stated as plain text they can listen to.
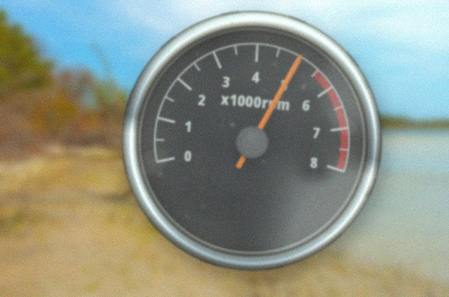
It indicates 5000 rpm
